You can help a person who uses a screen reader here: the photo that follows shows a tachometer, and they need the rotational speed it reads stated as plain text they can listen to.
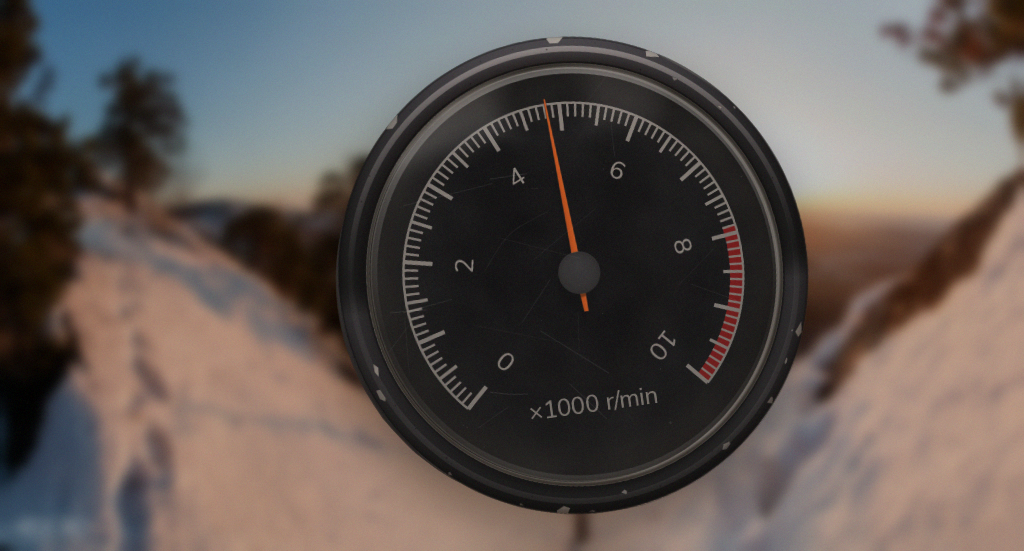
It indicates 4800 rpm
